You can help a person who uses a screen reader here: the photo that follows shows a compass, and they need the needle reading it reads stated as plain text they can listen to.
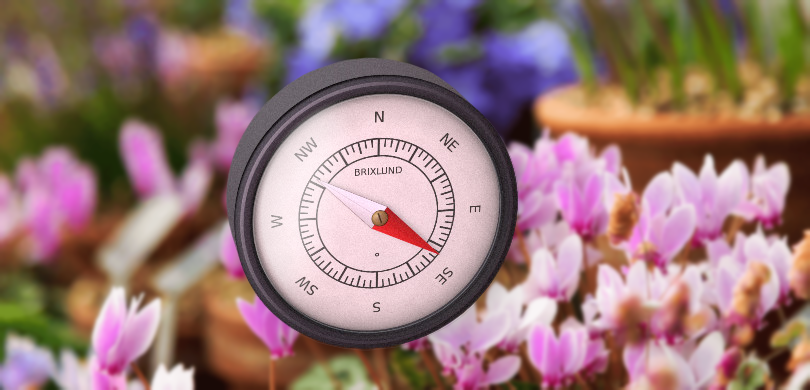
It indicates 125 °
